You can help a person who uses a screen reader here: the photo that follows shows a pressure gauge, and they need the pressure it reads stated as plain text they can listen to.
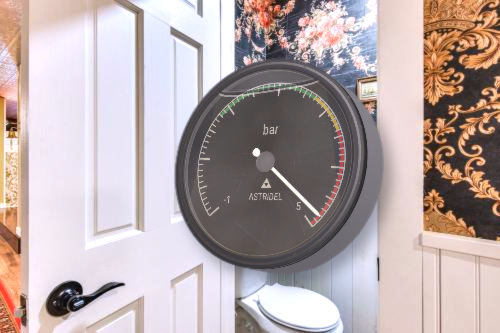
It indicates 4.8 bar
